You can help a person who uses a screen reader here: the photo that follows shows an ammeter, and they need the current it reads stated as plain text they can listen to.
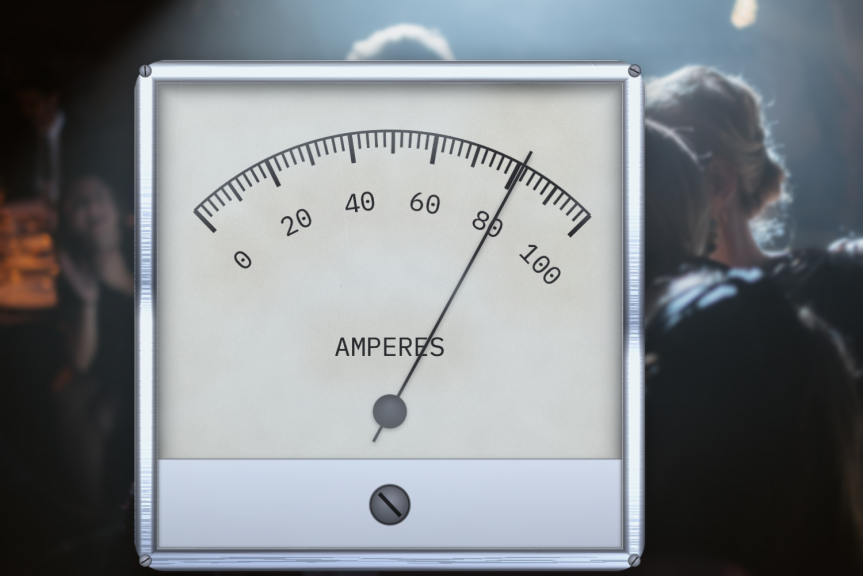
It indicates 81 A
